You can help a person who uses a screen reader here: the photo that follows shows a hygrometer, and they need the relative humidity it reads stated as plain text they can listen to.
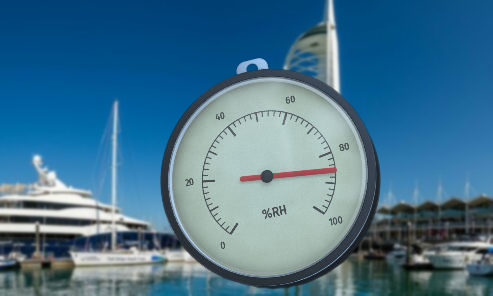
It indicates 86 %
